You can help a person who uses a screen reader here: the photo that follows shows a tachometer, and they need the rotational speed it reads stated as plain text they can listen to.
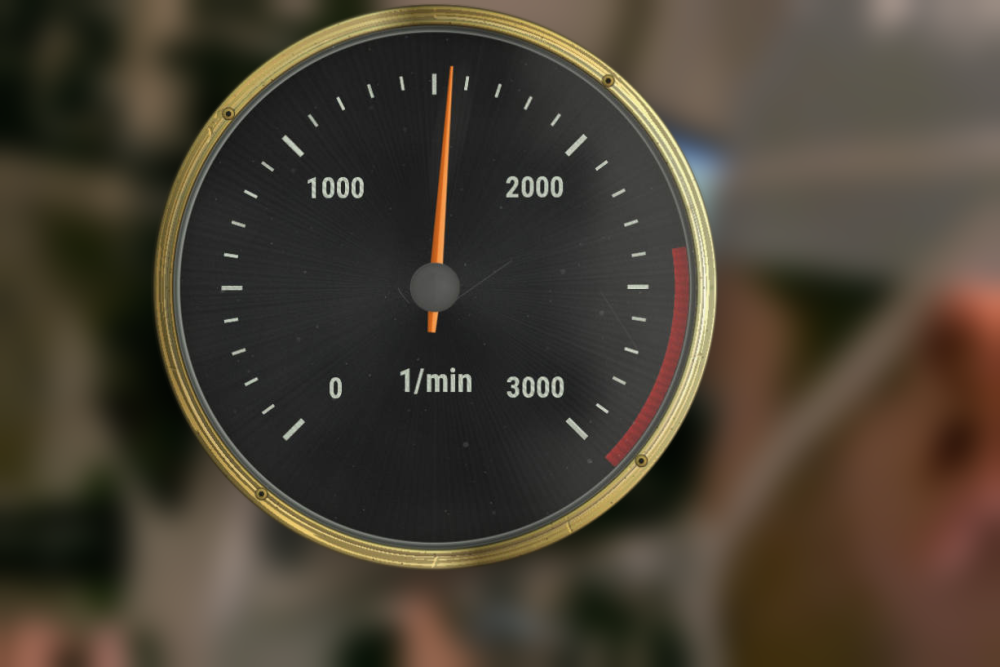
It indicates 1550 rpm
